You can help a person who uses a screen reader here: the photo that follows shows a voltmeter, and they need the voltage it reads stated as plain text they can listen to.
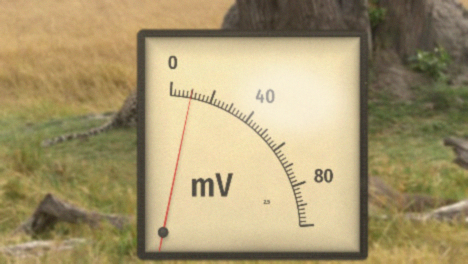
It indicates 10 mV
